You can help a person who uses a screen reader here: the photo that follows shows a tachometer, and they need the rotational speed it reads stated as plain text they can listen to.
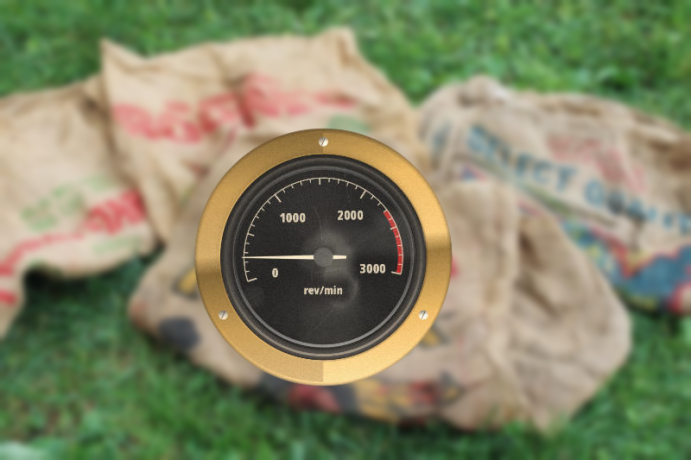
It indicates 250 rpm
